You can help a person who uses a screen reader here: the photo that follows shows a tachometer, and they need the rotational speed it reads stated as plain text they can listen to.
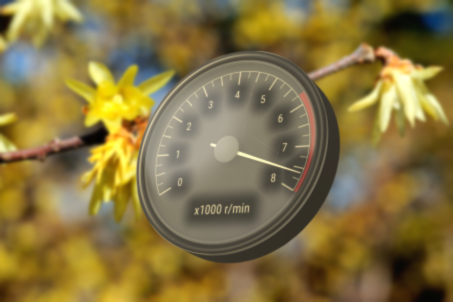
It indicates 7625 rpm
